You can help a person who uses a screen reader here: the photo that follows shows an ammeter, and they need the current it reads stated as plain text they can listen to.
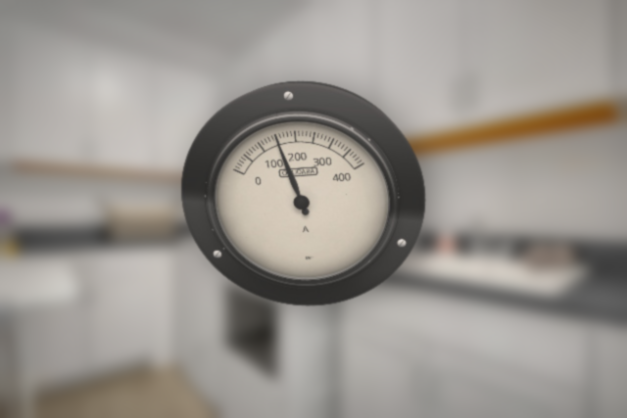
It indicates 150 A
